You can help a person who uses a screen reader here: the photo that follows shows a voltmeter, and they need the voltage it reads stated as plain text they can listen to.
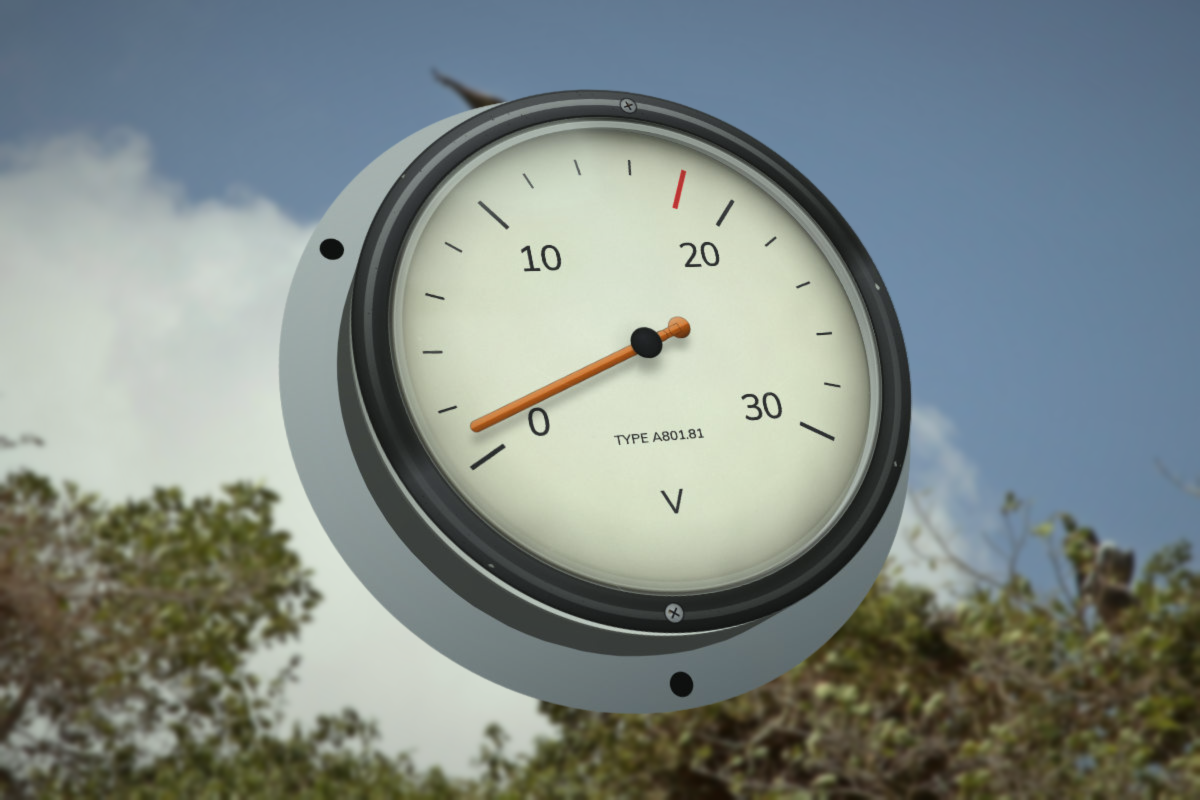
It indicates 1 V
